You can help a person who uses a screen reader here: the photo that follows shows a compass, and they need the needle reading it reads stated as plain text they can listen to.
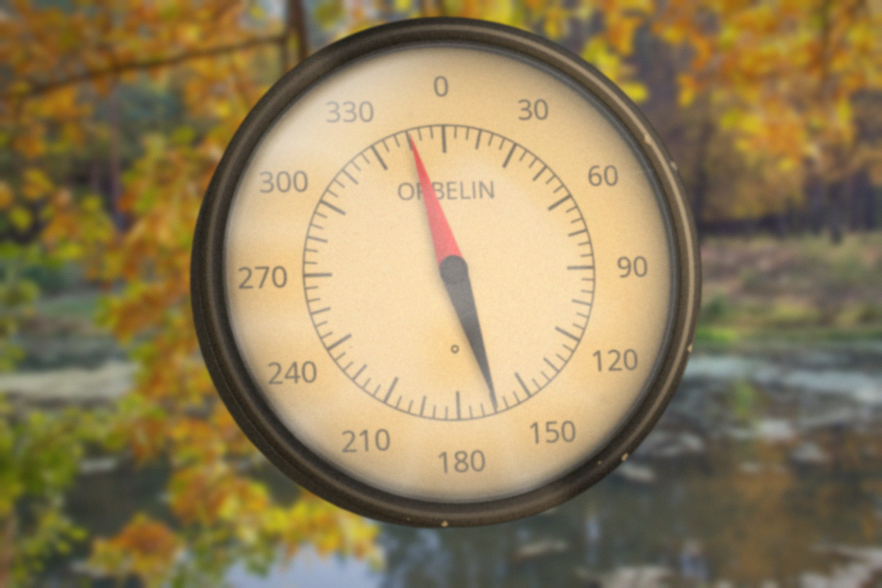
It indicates 345 °
